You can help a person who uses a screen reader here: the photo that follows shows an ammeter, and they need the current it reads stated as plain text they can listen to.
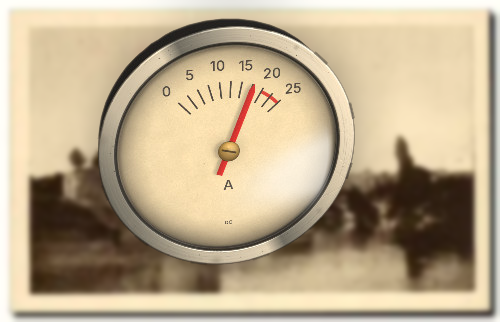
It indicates 17.5 A
